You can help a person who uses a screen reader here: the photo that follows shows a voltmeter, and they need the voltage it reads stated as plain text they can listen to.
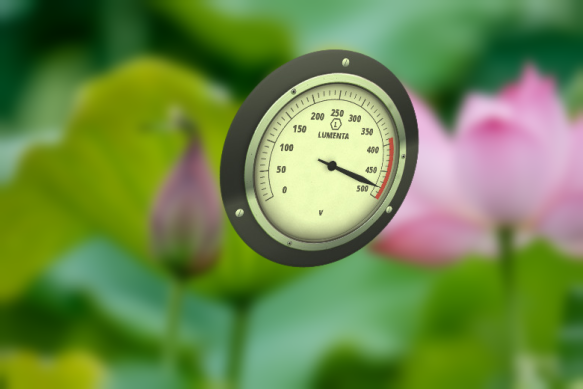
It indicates 480 V
